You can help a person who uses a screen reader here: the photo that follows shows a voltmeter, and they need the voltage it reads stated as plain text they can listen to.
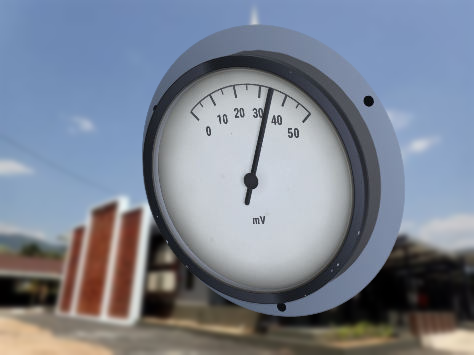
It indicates 35 mV
